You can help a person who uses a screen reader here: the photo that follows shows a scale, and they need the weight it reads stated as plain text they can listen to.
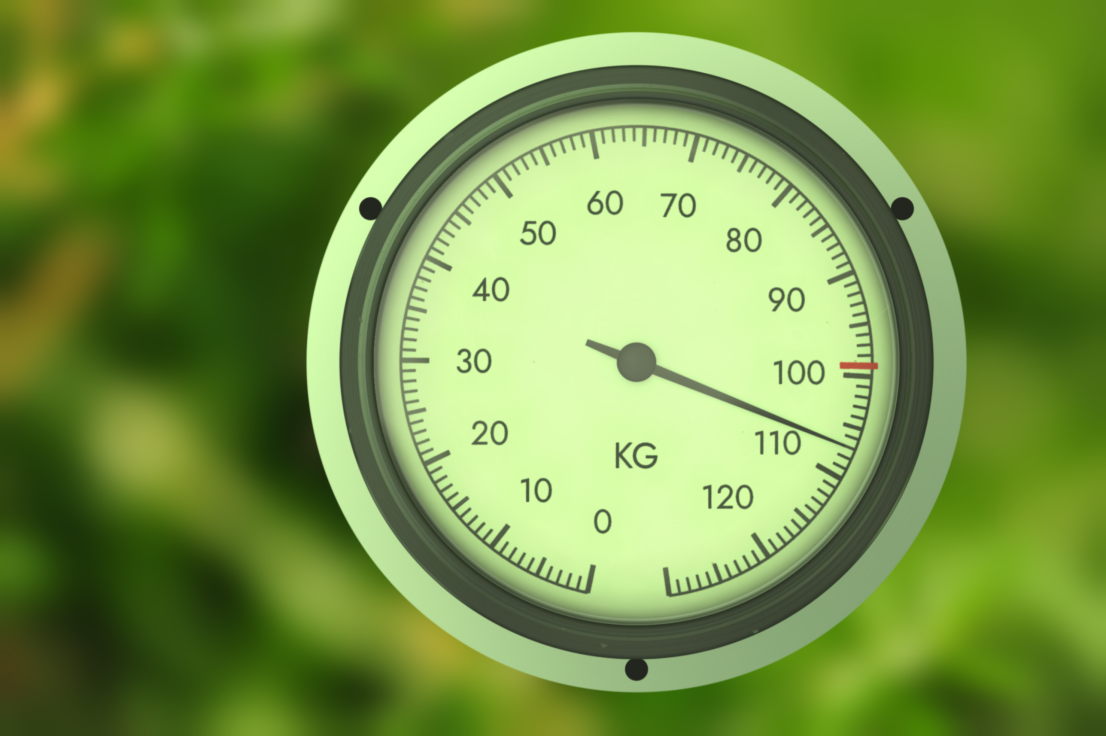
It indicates 107 kg
